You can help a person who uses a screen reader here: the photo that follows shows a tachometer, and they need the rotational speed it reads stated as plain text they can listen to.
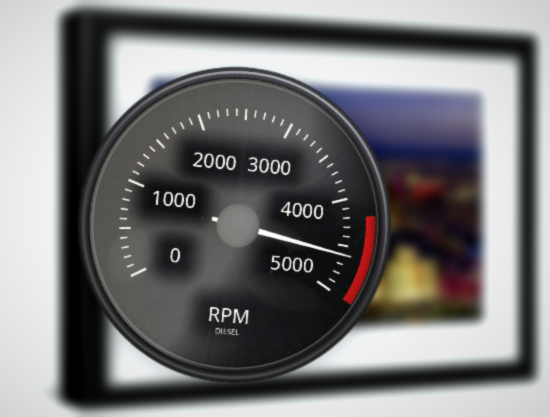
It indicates 4600 rpm
